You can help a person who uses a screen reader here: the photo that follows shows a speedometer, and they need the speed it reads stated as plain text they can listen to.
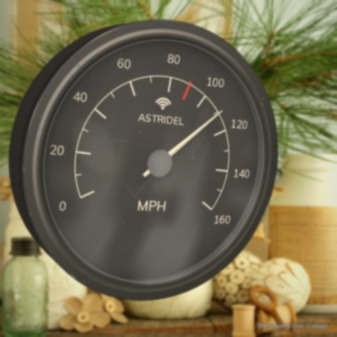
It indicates 110 mph
